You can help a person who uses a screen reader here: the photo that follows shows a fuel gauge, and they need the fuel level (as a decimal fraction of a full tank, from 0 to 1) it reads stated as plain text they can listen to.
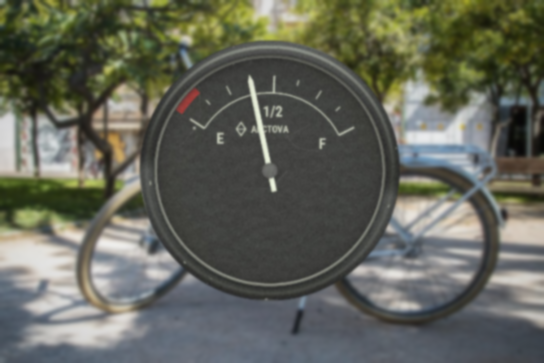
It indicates 0.375
